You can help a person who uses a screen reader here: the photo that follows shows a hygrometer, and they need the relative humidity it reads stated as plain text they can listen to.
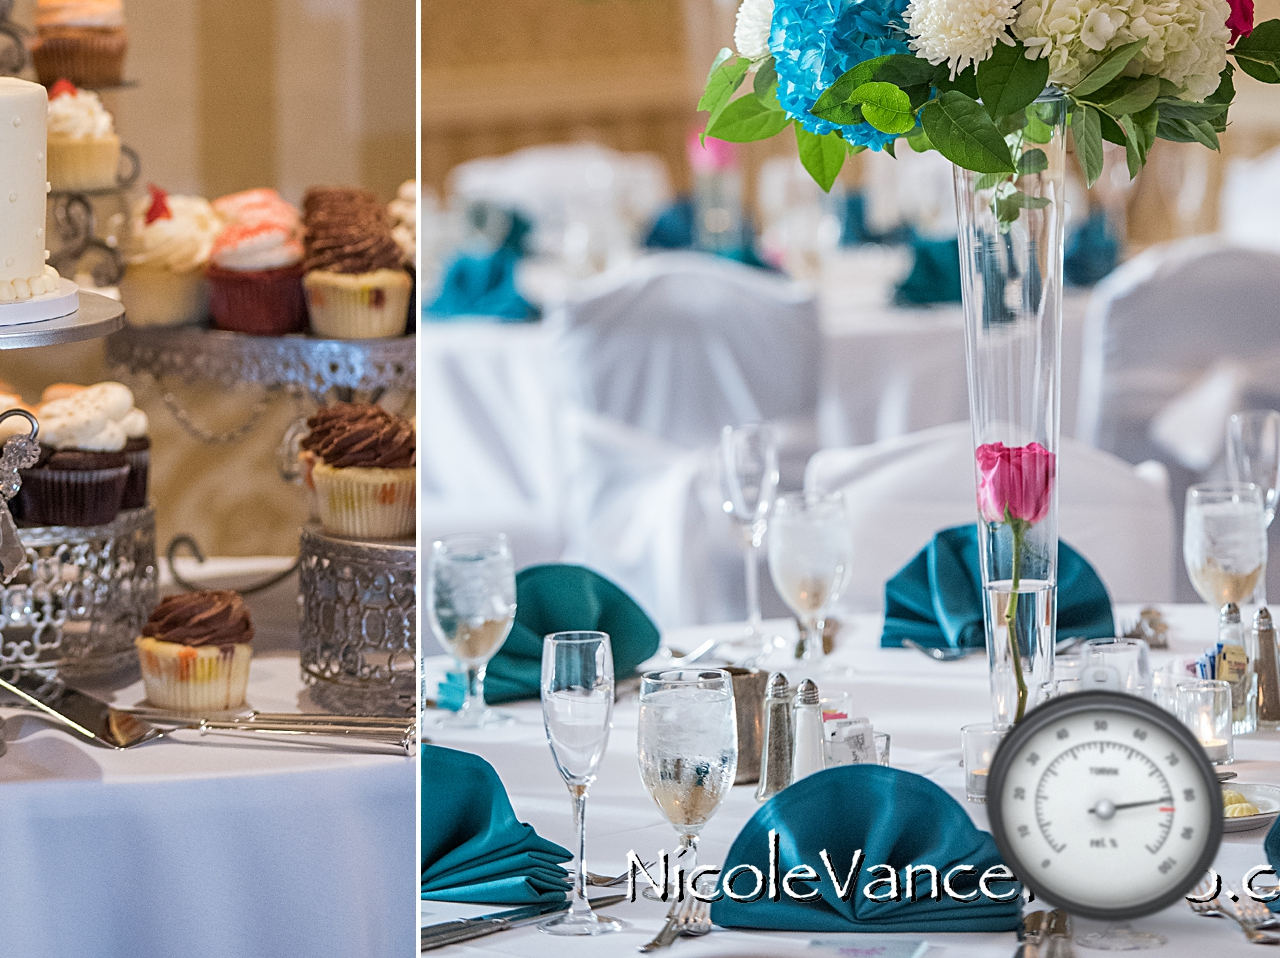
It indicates 80 %
